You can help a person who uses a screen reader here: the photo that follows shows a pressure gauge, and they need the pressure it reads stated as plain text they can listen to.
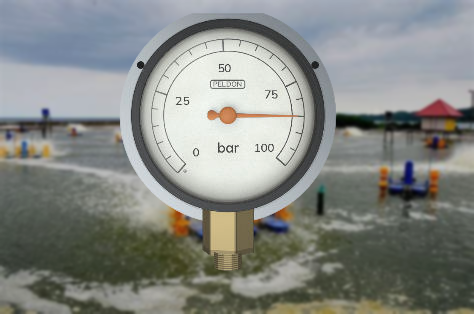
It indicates 85 bar
